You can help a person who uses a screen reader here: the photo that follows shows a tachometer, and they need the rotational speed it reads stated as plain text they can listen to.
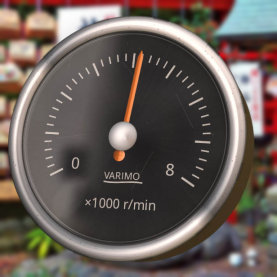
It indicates 4200 rpm
